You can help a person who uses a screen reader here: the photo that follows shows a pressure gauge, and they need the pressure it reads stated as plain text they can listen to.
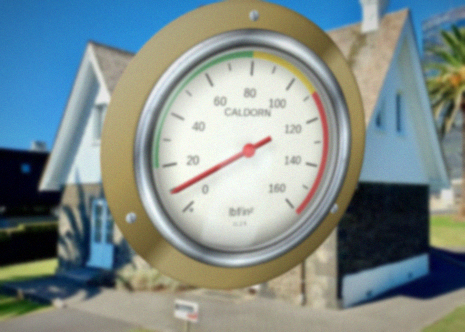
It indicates 10 psi
